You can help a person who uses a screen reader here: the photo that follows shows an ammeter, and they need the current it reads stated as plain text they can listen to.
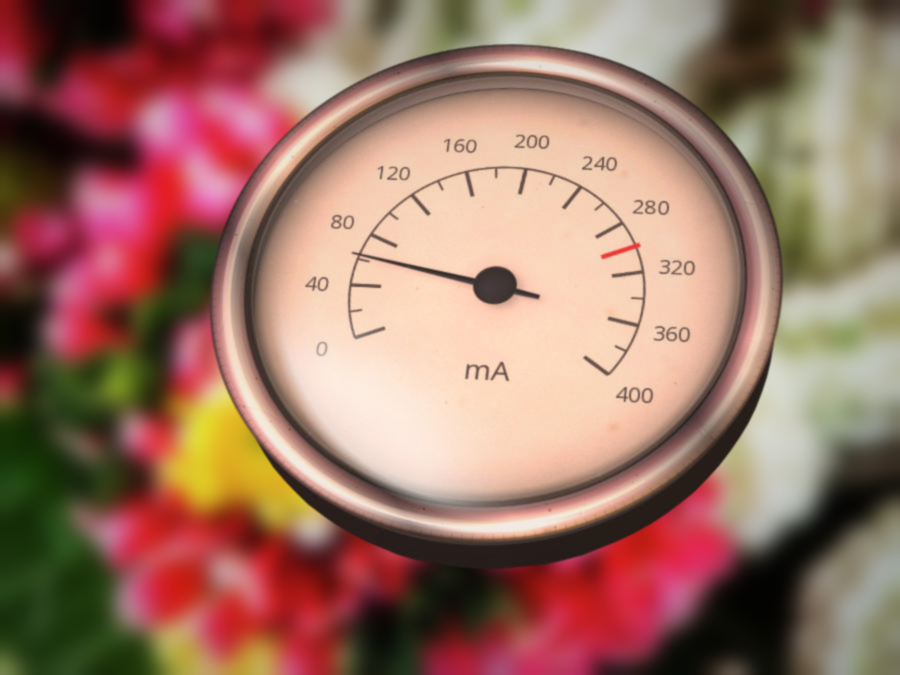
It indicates 60 mA
